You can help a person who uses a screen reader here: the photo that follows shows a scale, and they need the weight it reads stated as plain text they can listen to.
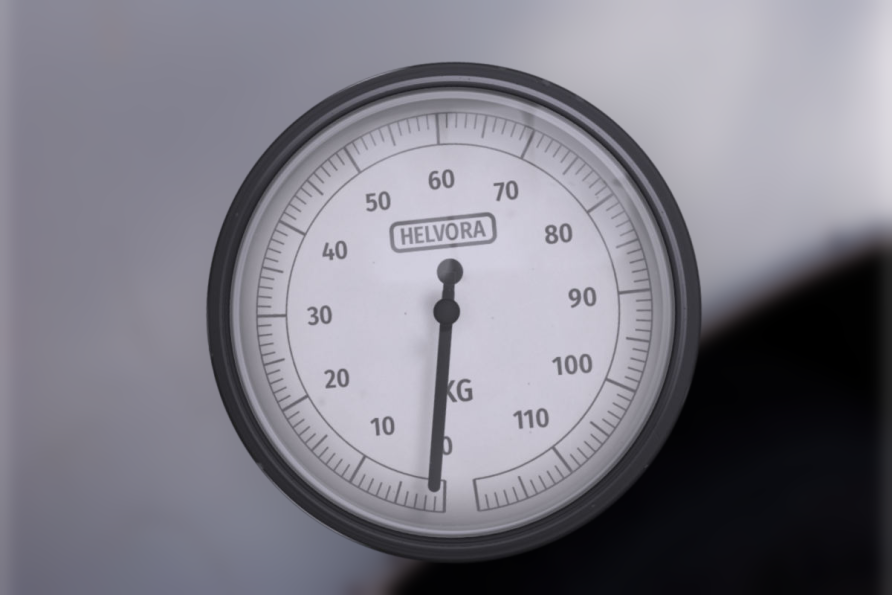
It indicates 1 kg
